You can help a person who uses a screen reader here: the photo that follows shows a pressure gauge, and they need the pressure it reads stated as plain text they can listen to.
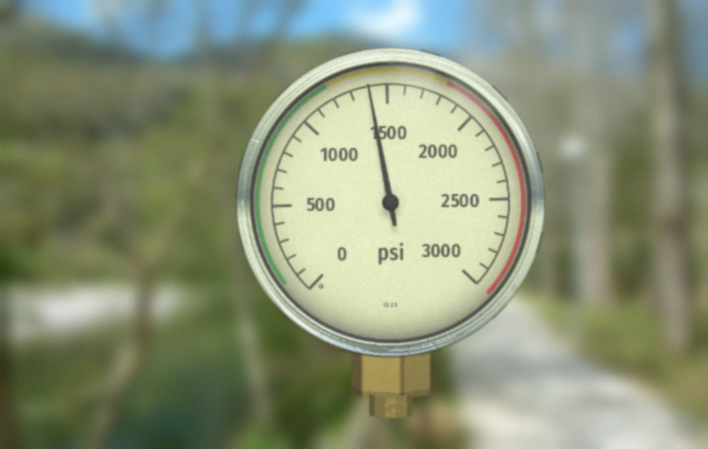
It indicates 1400 psi
